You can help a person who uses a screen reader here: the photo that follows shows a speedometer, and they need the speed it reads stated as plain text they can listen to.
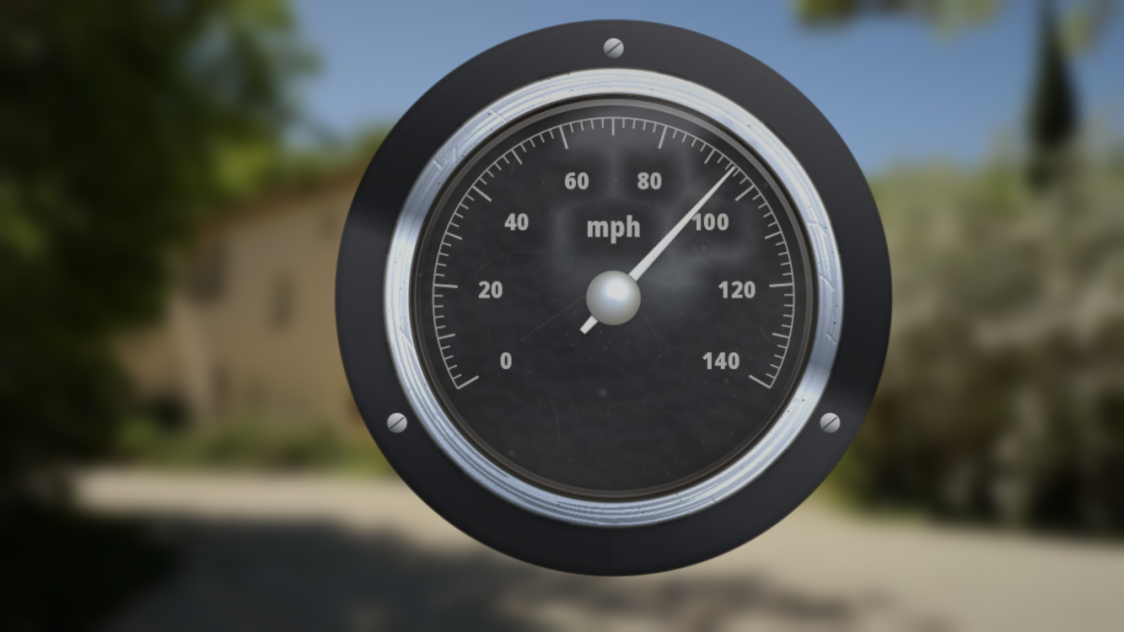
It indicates 95 mph
